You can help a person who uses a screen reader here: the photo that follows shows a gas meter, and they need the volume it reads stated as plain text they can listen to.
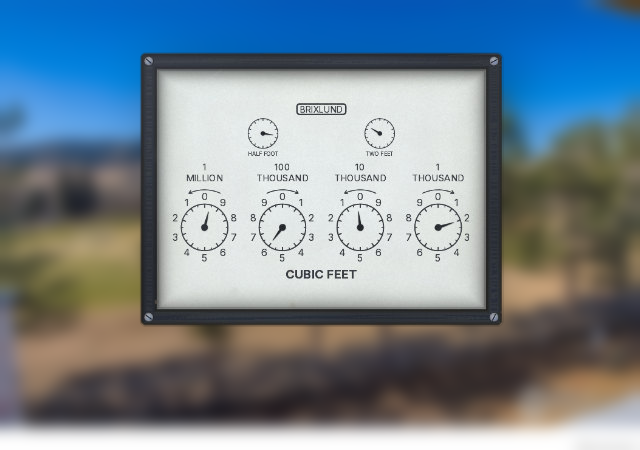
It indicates 960200 ft³
